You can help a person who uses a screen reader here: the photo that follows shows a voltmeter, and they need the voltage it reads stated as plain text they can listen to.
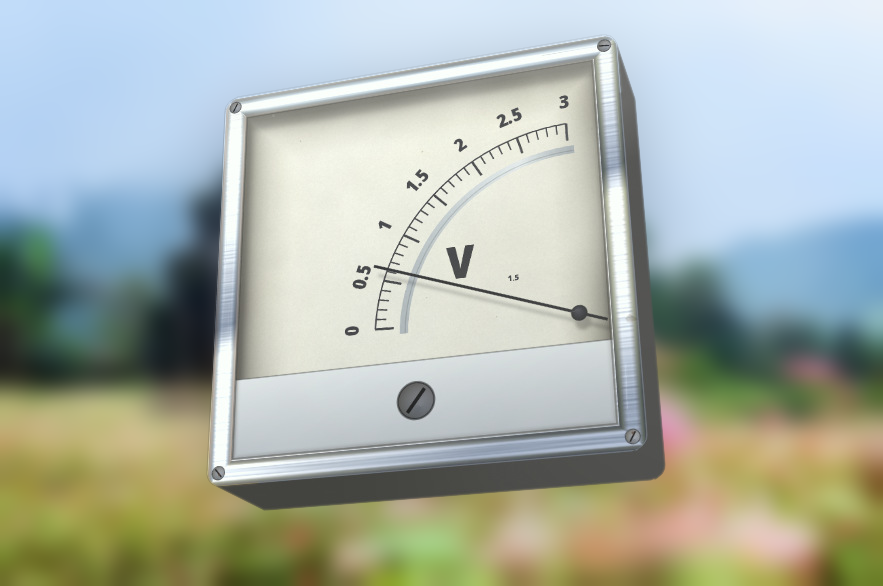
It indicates 0.6 V
